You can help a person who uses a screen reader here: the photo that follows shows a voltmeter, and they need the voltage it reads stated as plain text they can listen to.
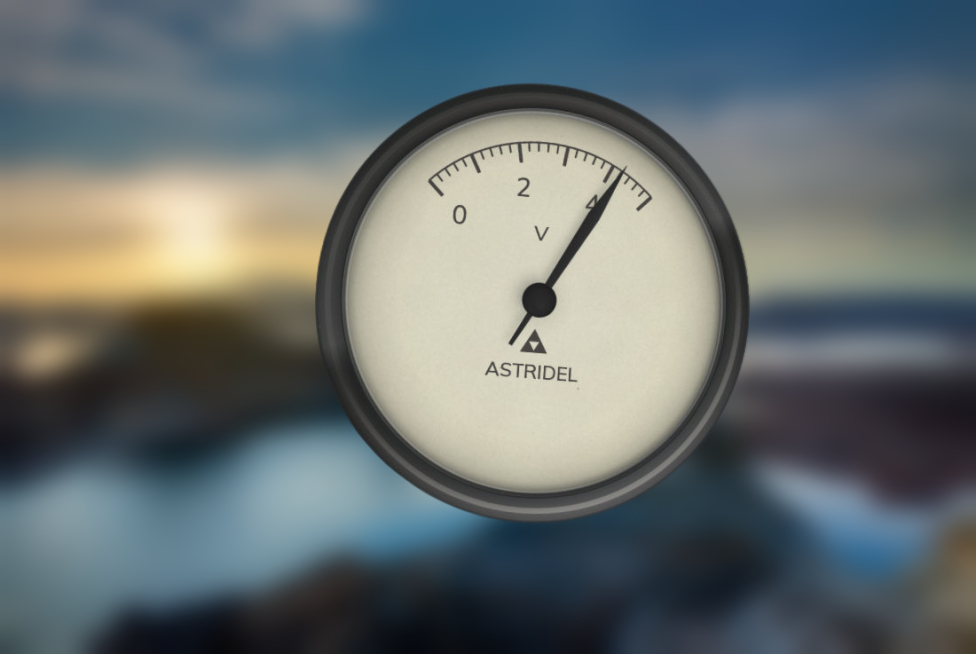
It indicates 4.2 V
